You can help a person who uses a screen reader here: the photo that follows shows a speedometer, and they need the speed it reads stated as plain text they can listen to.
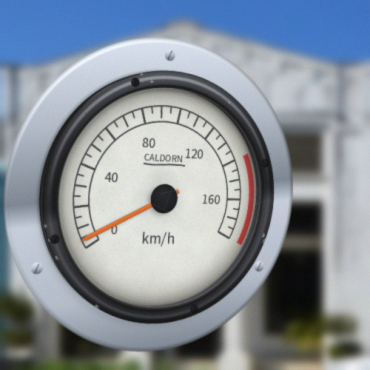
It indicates 5 km/h
